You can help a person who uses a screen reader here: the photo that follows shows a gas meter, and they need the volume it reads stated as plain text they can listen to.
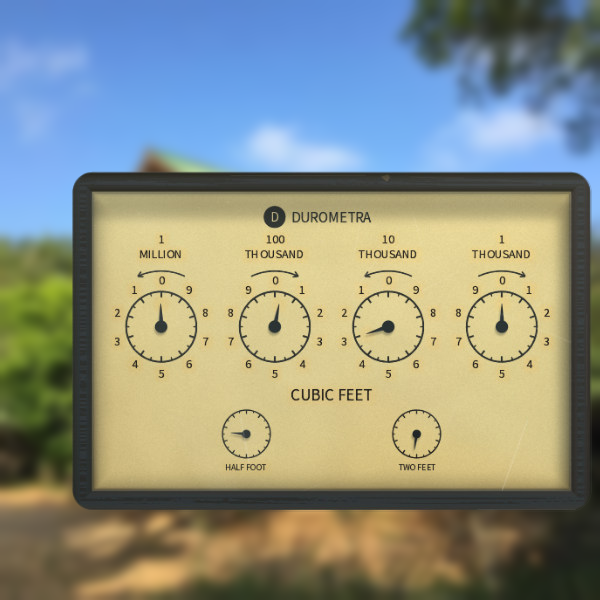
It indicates 3000 ft³
